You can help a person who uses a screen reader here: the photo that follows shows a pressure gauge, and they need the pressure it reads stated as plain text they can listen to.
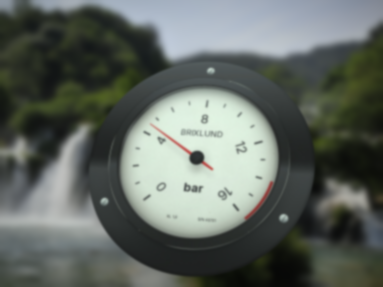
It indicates 4.5 bar
